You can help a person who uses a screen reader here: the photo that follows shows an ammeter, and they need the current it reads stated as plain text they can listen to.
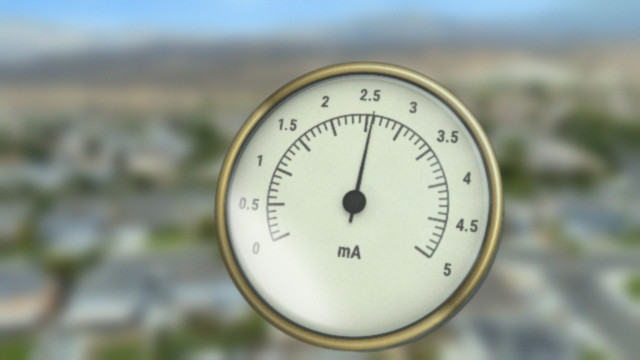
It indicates 2.6 mA
